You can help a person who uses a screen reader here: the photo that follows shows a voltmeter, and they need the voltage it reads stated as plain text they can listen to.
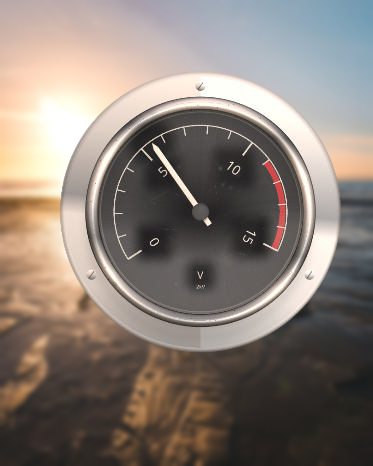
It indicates 5.5 V
